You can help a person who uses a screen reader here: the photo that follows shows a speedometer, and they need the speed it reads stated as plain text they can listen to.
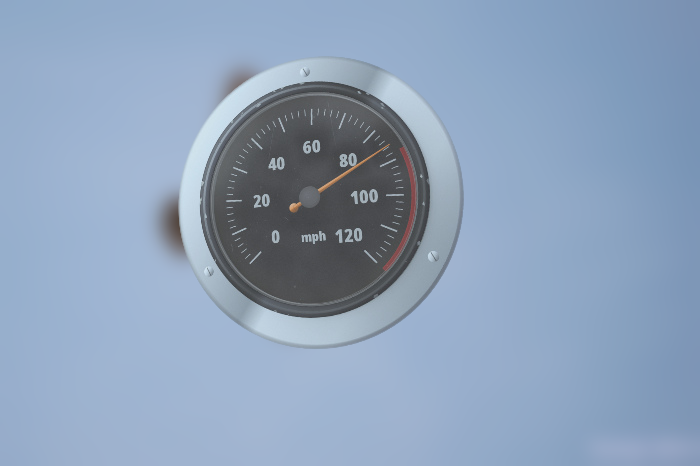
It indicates 86 mph
